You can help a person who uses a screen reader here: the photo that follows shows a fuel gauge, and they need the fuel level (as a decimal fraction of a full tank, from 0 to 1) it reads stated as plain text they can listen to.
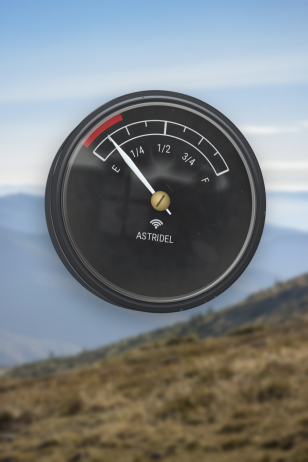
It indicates 0.125
